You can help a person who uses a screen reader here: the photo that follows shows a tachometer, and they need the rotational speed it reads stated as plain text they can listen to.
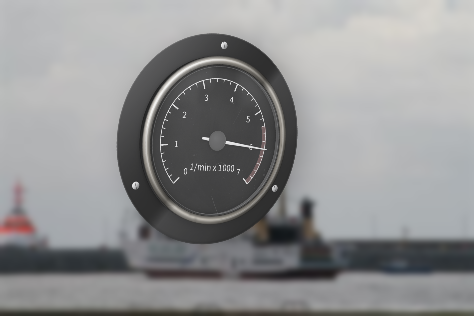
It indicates 6000 rpm
